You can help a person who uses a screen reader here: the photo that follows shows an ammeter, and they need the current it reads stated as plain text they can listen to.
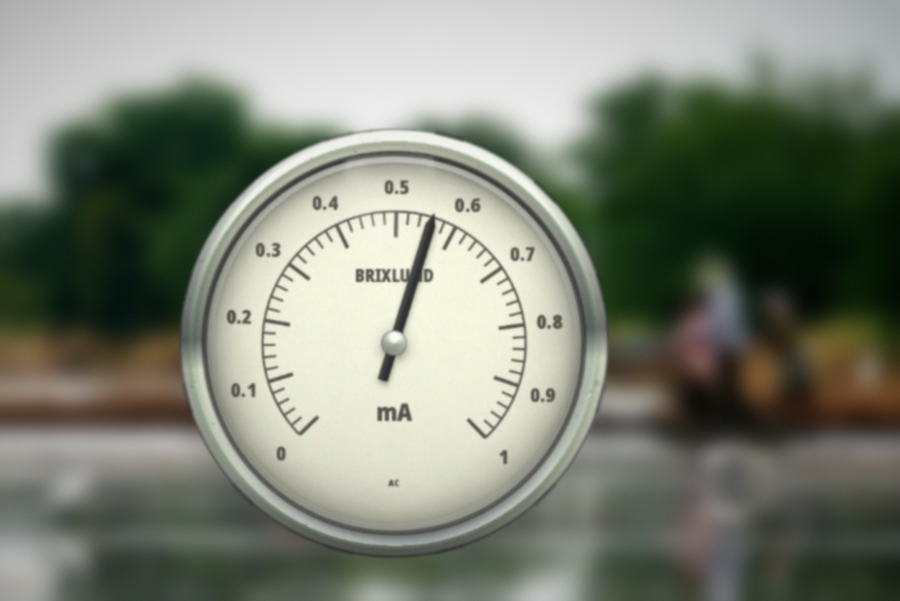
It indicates 0.56 mA
